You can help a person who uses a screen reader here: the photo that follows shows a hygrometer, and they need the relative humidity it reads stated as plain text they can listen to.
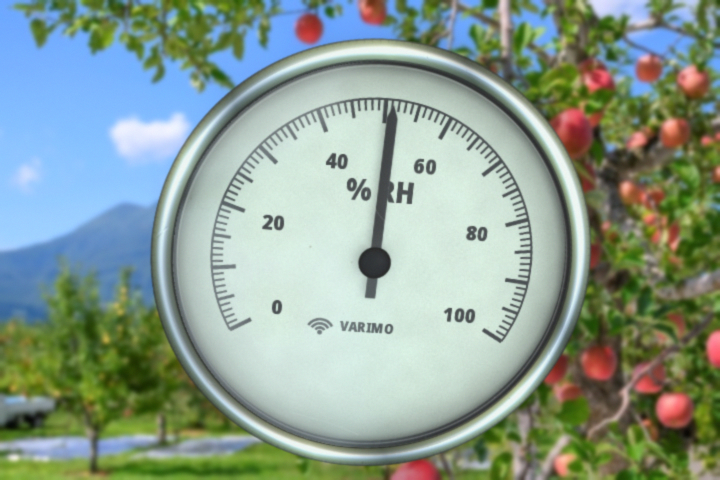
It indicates 51 %
